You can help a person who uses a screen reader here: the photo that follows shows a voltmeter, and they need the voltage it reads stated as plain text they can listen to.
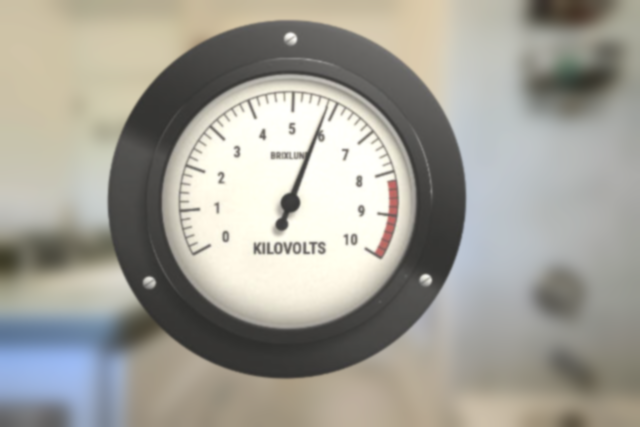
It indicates 5.8 kV
